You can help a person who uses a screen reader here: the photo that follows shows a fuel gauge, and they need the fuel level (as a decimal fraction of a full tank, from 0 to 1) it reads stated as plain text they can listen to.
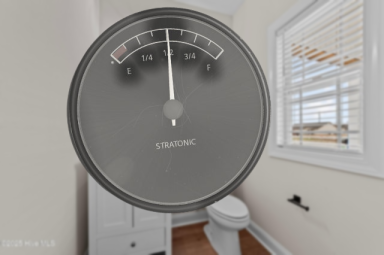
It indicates 0.5
